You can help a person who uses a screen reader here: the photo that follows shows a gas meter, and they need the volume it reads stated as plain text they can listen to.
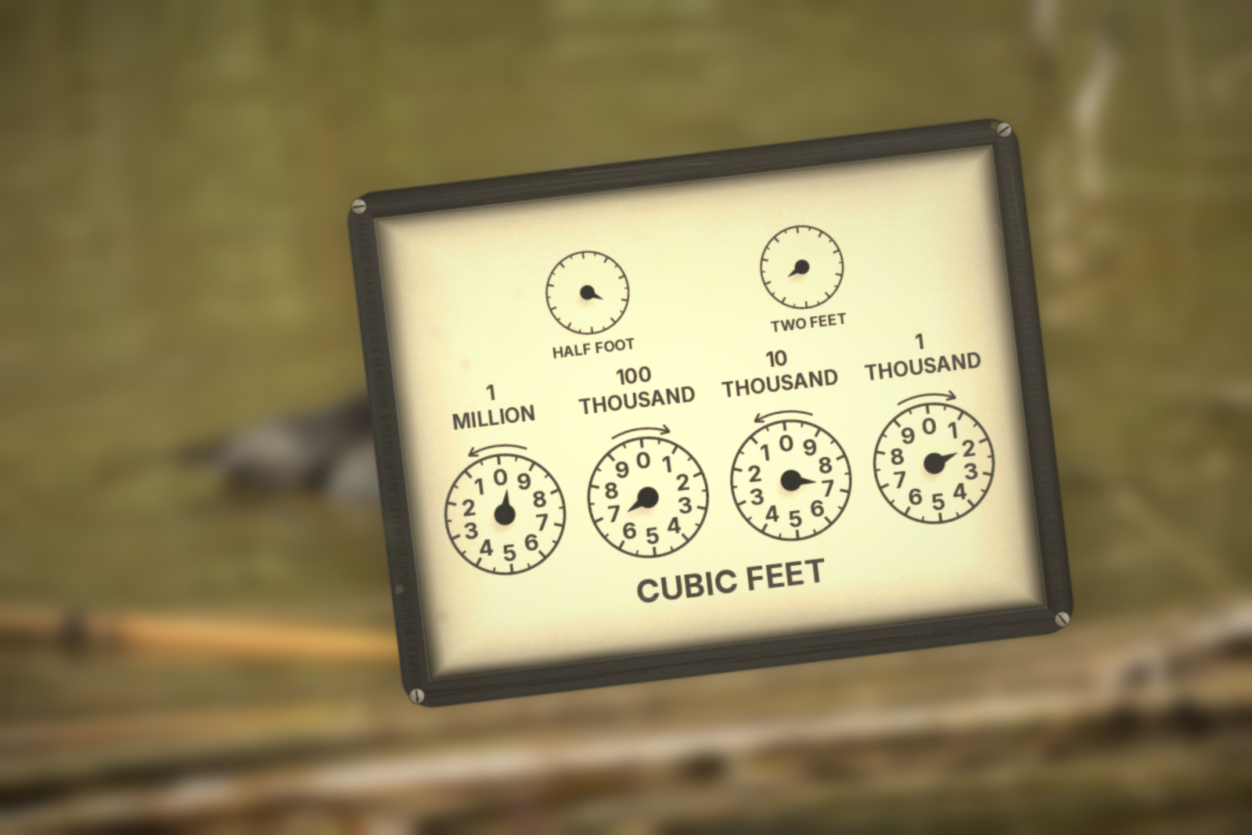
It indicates 967200 ft³
